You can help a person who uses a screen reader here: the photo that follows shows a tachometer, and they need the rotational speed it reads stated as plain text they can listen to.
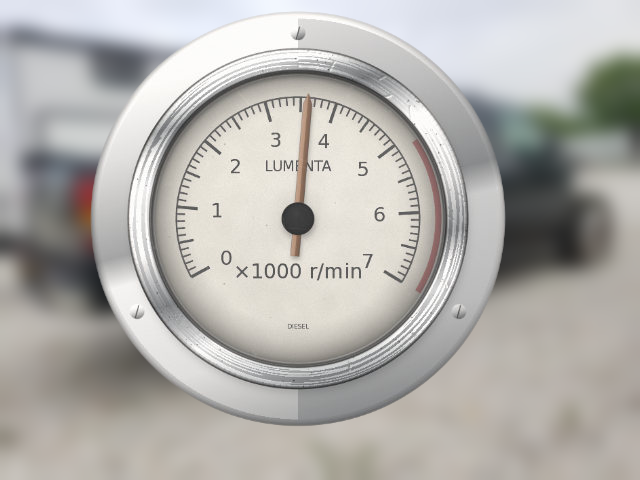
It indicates 3600 rpm
